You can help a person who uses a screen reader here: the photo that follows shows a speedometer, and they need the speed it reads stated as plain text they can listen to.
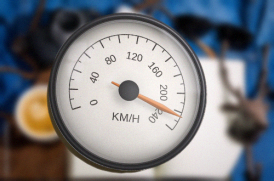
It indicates 225 km/h
